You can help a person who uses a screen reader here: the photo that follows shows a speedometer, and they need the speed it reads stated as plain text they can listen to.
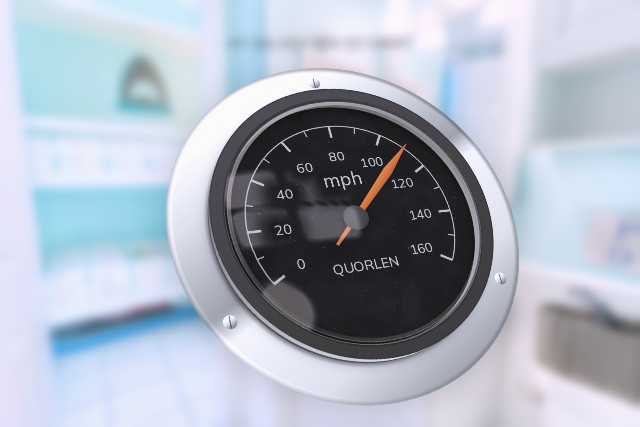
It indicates 110 mph
